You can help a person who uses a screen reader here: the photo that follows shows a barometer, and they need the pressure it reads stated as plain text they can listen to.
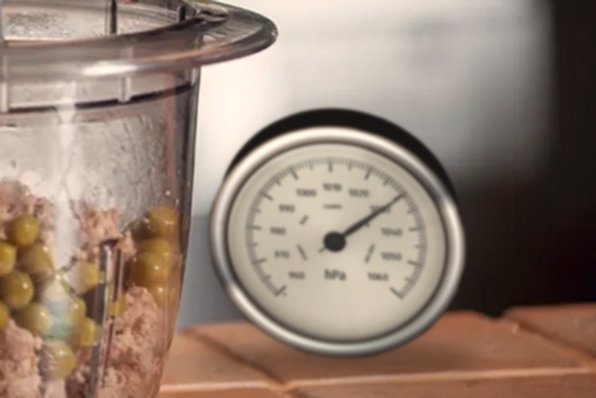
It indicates 1030 hPa
